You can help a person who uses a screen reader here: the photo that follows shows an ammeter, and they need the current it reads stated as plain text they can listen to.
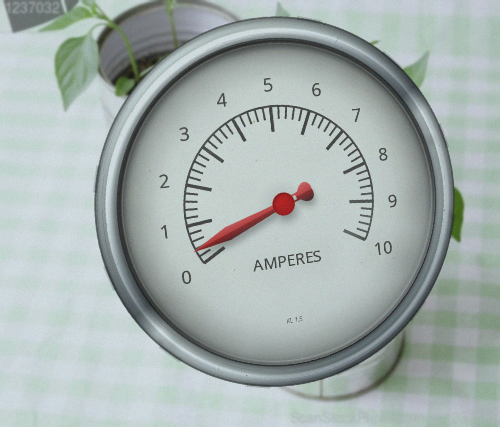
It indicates 0.4 A
